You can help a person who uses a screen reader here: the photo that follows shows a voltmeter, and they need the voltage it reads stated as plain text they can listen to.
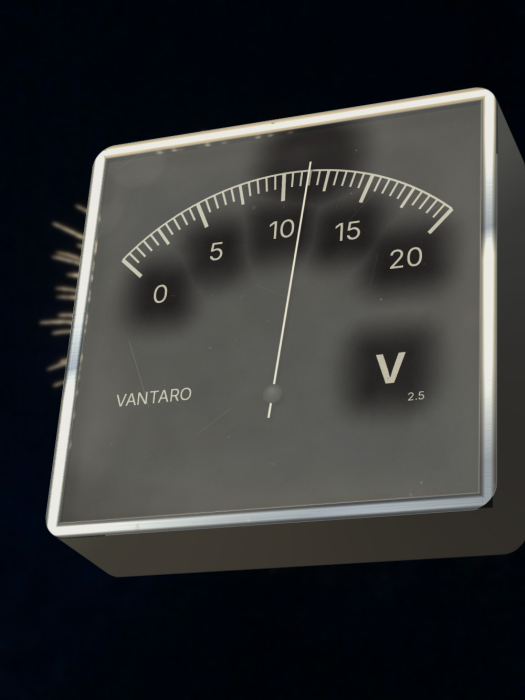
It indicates 11.5 V
